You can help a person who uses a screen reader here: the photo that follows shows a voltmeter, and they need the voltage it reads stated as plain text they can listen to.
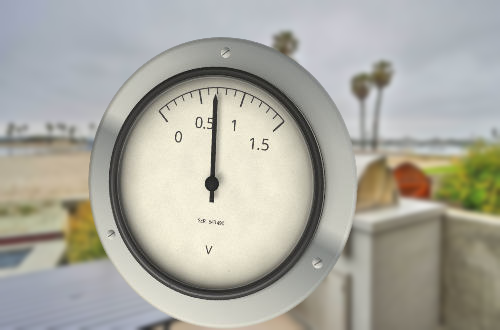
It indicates 0.7 V
